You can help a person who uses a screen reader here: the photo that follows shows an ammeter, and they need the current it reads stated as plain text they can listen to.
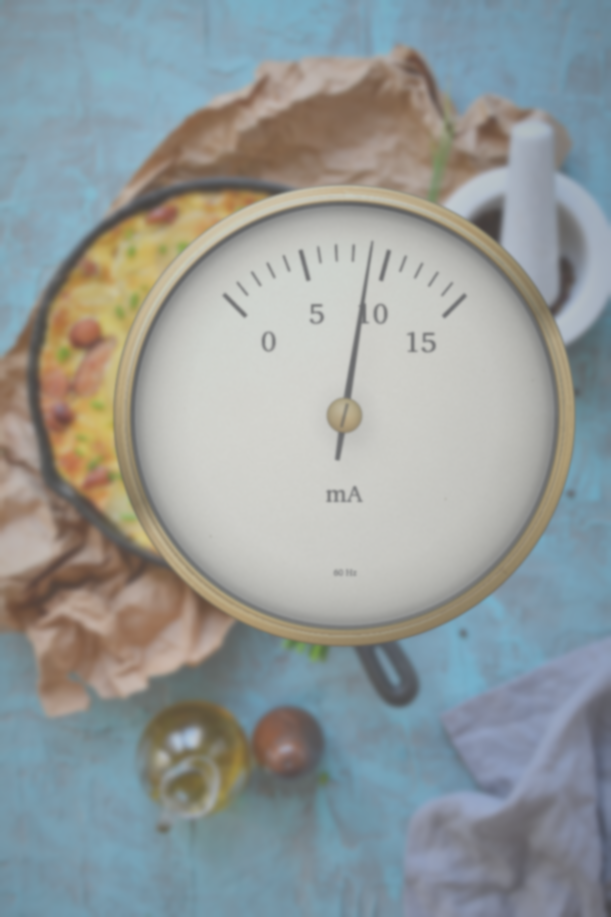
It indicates 9 mA
